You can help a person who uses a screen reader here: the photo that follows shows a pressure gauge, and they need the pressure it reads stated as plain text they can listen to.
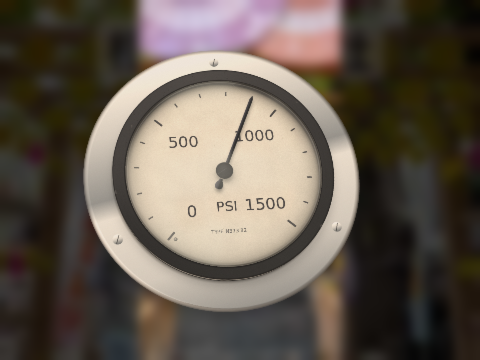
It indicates 900 psi
